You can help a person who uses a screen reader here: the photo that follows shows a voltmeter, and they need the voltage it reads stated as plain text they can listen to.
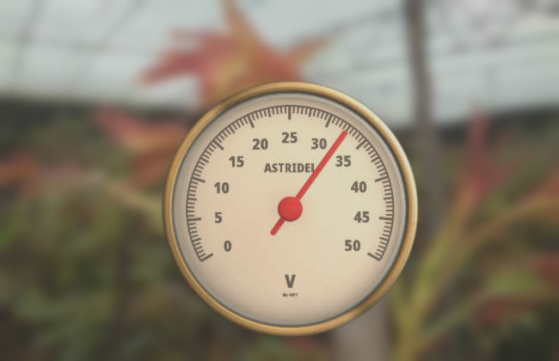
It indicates 32.5 V
